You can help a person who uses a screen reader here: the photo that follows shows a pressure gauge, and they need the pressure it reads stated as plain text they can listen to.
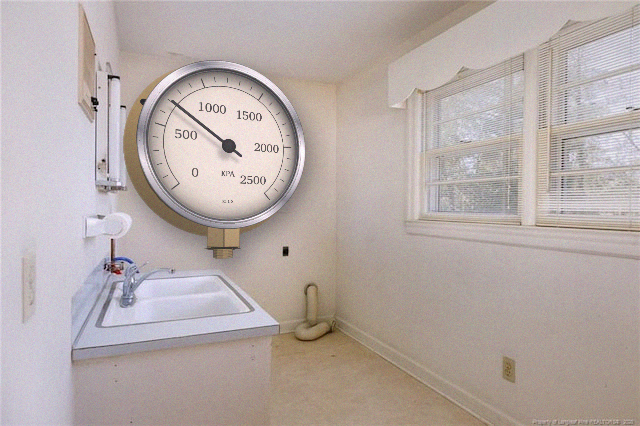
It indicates 700 kPa
